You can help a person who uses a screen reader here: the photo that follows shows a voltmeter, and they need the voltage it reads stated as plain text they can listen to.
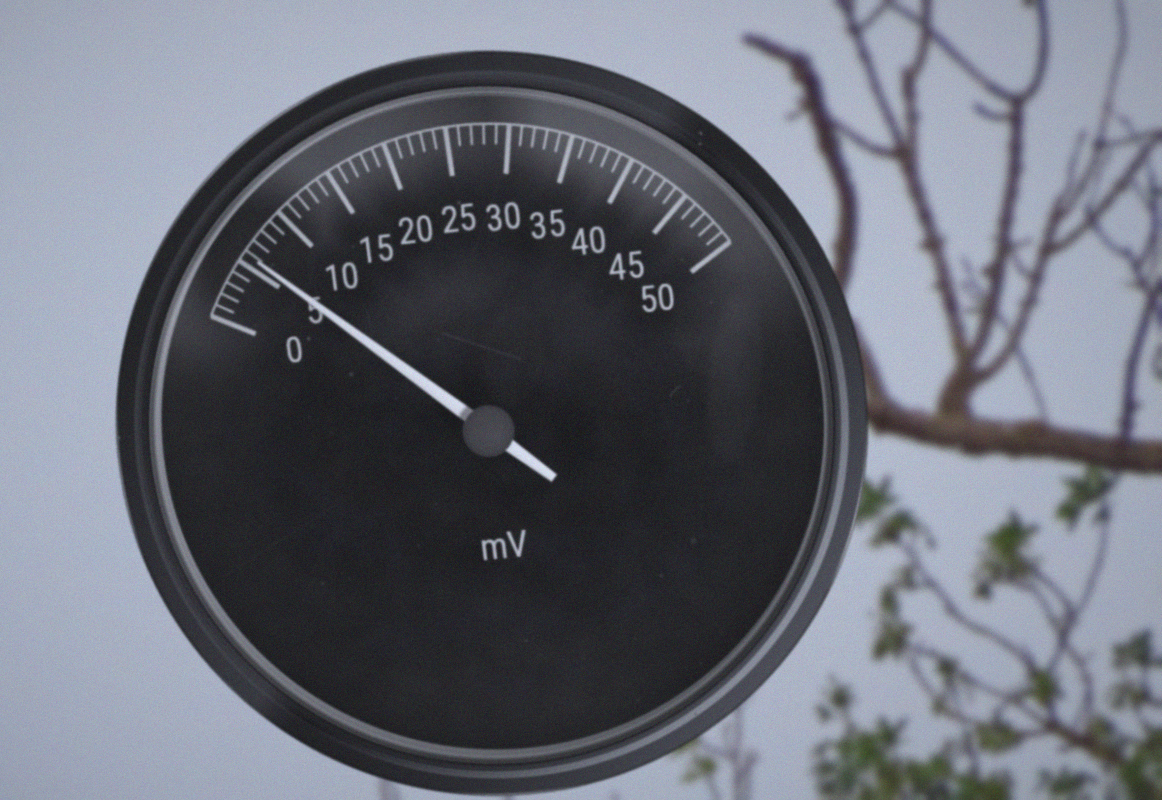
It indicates 6 mV
